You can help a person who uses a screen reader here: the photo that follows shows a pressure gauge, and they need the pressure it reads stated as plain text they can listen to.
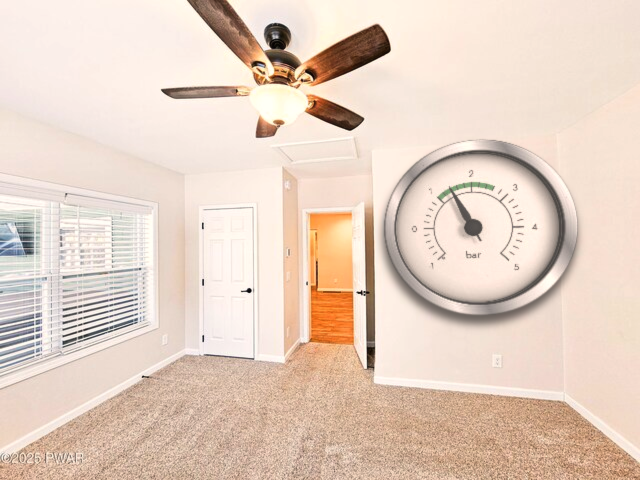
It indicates 1.4 bar
